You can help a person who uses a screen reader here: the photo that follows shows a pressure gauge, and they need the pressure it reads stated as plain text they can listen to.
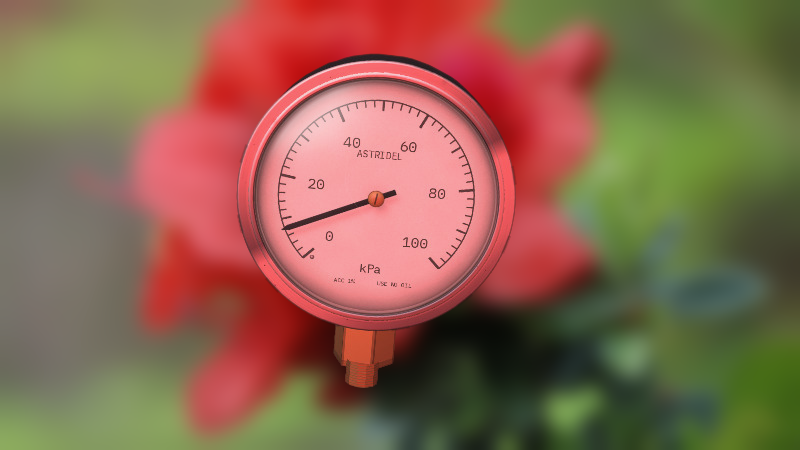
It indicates 8 kPa
